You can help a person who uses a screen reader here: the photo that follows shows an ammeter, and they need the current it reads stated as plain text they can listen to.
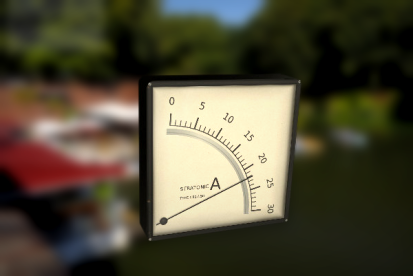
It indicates 22 A
